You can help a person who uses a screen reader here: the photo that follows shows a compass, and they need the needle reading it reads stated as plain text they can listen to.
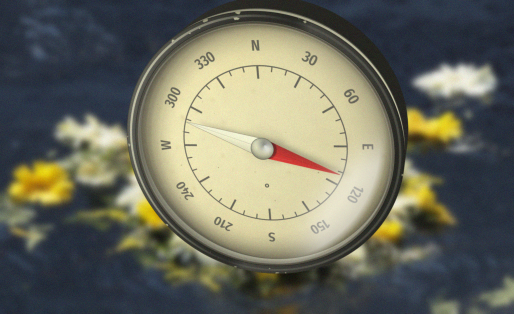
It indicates 110 °
